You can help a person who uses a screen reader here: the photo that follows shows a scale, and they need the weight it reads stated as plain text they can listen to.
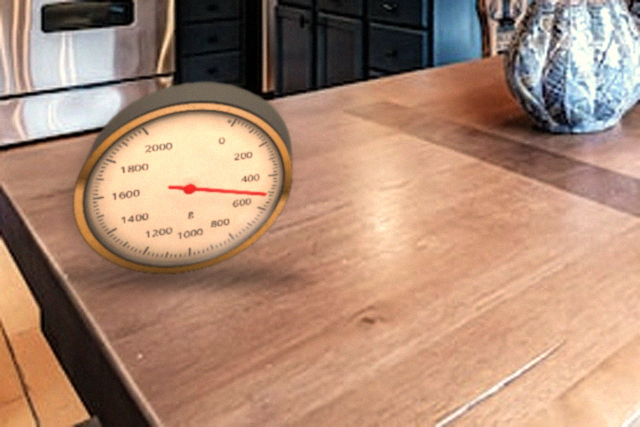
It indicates 500 g
